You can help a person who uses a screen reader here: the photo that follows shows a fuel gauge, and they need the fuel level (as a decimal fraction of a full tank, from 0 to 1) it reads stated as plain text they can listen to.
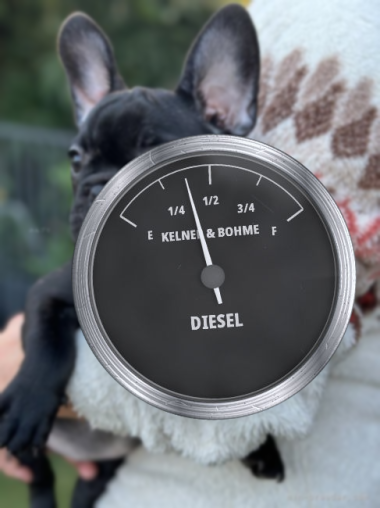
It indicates 0.375
